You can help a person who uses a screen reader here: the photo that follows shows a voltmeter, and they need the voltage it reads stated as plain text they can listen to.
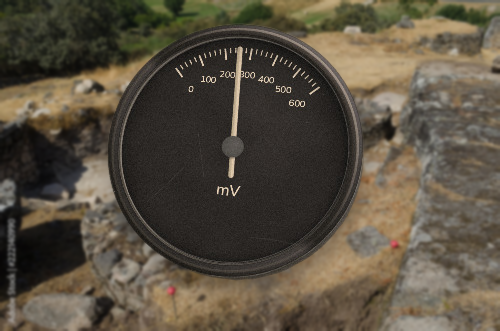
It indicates 260 mV
